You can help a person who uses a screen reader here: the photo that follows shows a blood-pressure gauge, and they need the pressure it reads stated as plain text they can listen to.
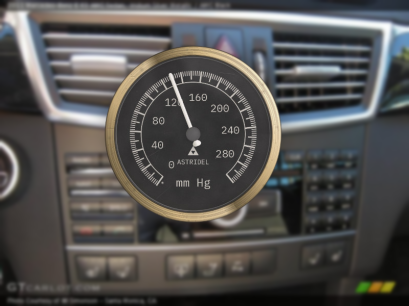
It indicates 130 mmHg
